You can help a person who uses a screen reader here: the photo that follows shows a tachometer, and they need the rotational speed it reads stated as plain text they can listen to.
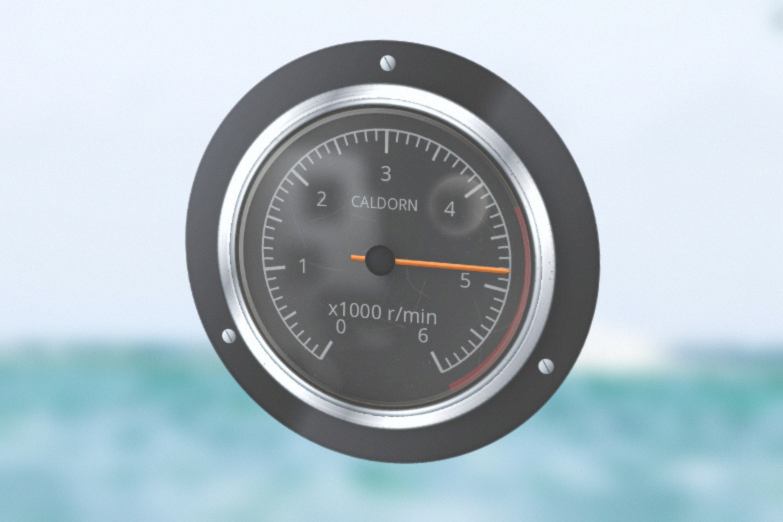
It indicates 4800 rpm
